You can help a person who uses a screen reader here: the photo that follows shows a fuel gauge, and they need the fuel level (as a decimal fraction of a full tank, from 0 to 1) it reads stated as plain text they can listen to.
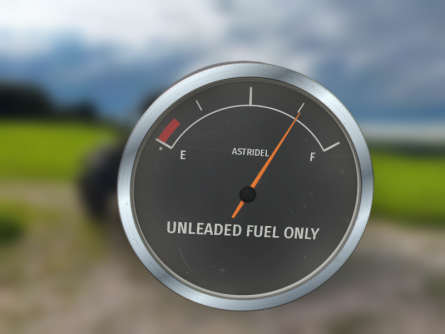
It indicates 0.75
